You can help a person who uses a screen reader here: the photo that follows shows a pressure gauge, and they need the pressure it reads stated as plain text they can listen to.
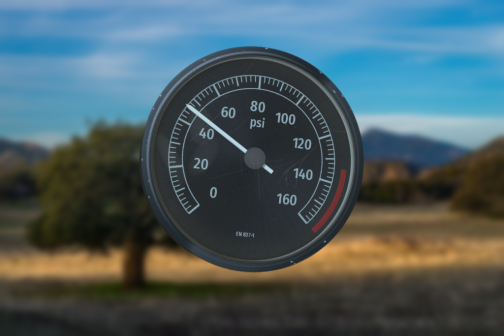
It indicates 46 psi
